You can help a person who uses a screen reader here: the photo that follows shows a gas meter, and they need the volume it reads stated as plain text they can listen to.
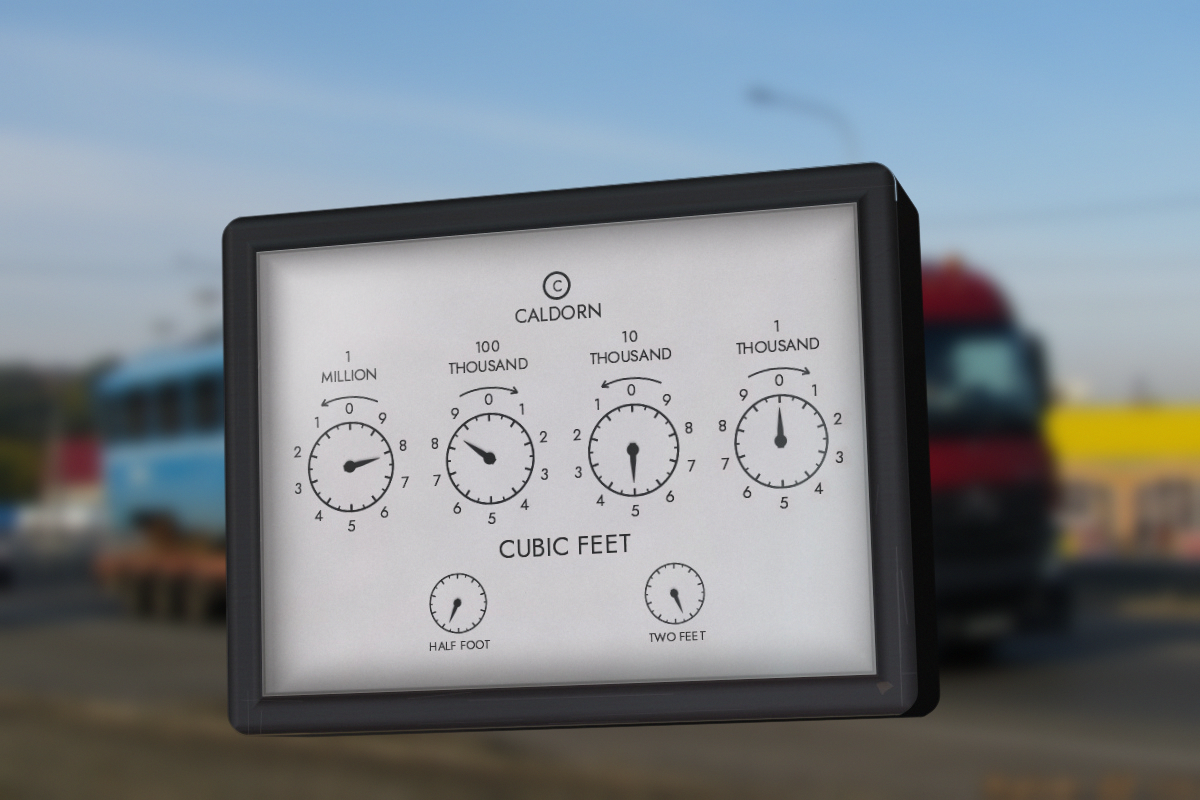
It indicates 785000 ft³
